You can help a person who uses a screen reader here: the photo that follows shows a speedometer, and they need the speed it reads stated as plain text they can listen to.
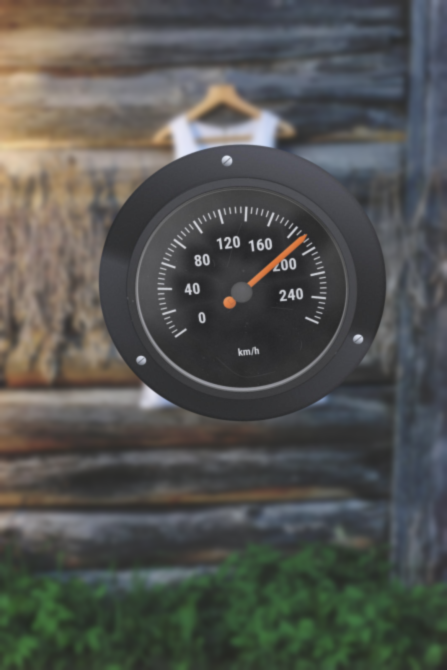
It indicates 188 km/h
